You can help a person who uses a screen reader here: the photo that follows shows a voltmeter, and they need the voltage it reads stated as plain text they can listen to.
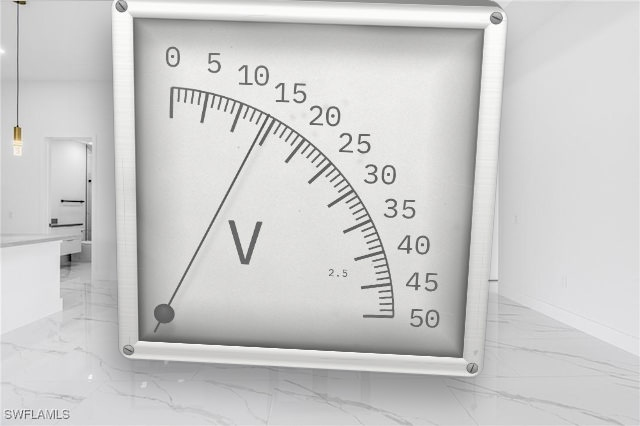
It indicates 14 V
